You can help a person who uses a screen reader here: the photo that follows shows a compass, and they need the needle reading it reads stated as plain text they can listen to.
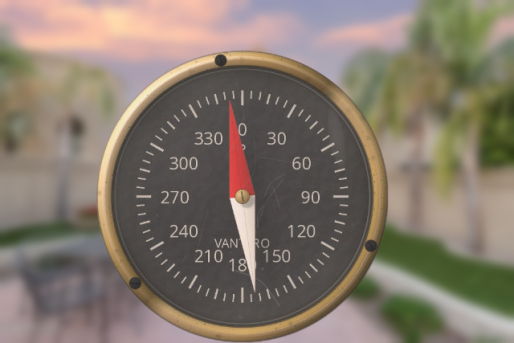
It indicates 352.5 °
